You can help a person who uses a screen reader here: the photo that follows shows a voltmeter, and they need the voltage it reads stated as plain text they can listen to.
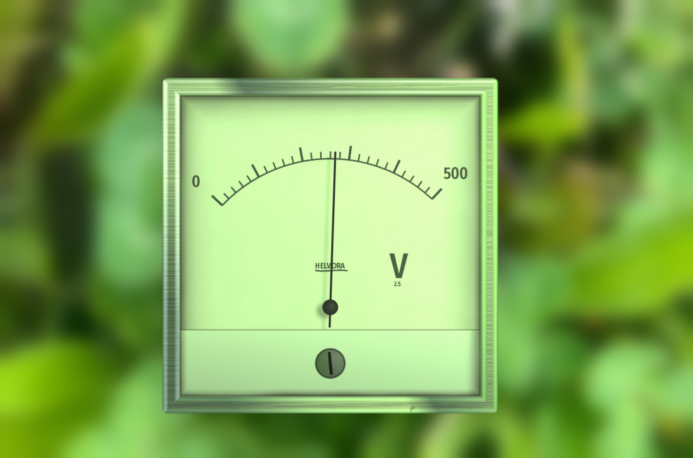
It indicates 270 V
